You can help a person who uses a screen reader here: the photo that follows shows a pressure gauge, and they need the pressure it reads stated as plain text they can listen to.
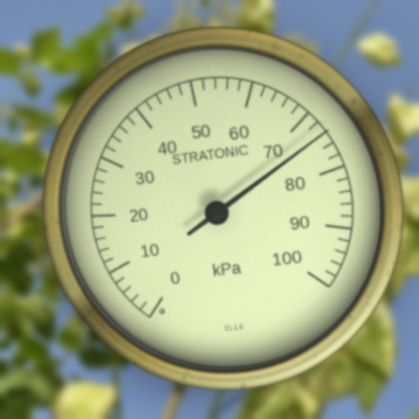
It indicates 74 kPa
